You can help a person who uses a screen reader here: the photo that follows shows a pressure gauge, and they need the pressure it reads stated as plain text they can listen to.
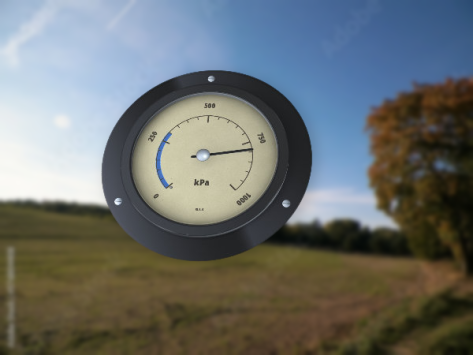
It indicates 800 kPa
